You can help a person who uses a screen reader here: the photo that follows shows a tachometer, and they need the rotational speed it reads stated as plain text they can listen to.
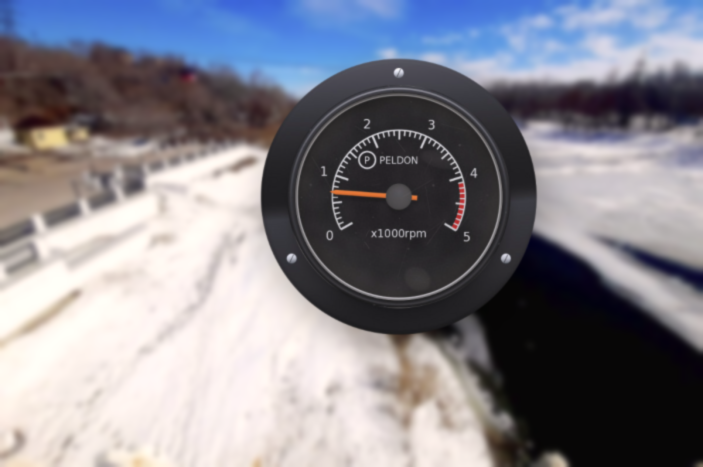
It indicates 700 rpm
